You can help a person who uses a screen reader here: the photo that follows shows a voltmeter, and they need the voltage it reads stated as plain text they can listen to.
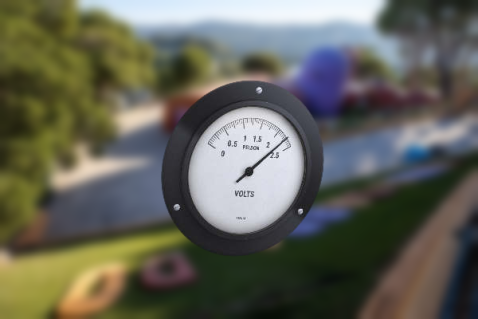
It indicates 2.25 V
